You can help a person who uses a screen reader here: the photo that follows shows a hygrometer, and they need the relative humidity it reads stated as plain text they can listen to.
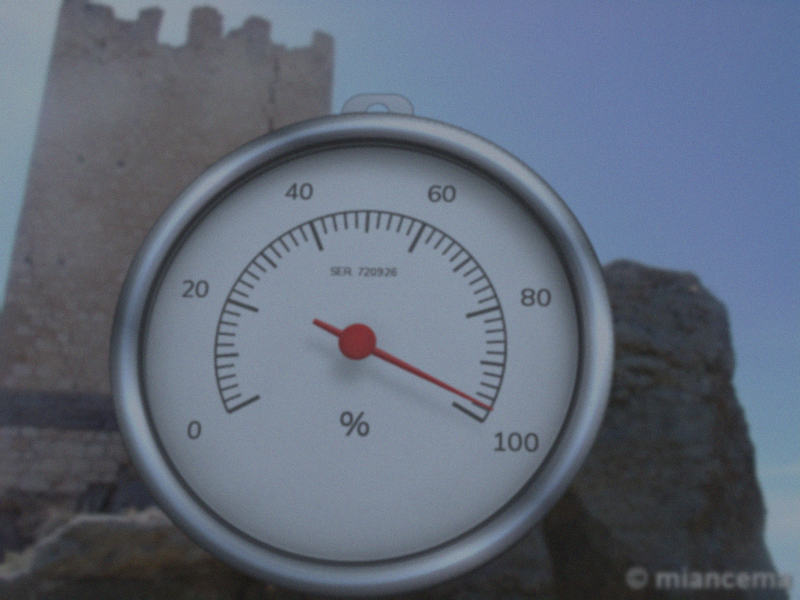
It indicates 98 %
